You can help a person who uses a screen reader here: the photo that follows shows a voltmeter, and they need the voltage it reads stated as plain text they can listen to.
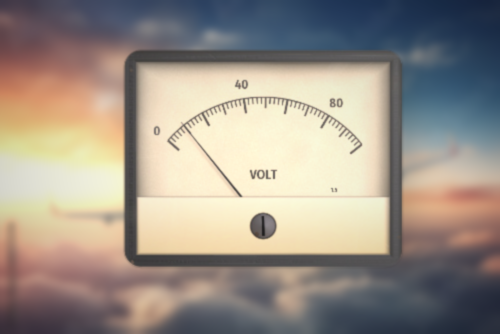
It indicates 10 V
